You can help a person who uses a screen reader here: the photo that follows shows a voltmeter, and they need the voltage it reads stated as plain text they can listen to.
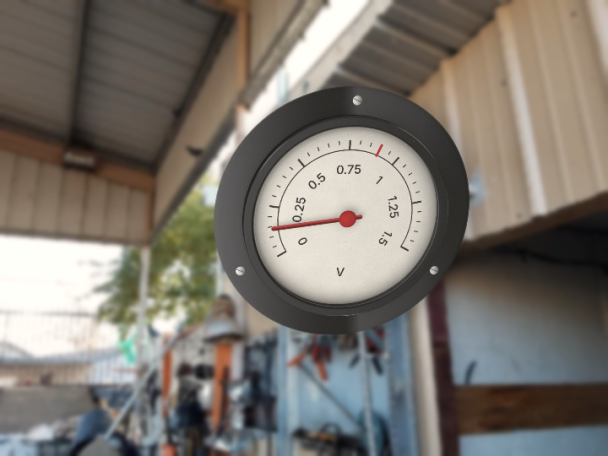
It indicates 0.15 V
